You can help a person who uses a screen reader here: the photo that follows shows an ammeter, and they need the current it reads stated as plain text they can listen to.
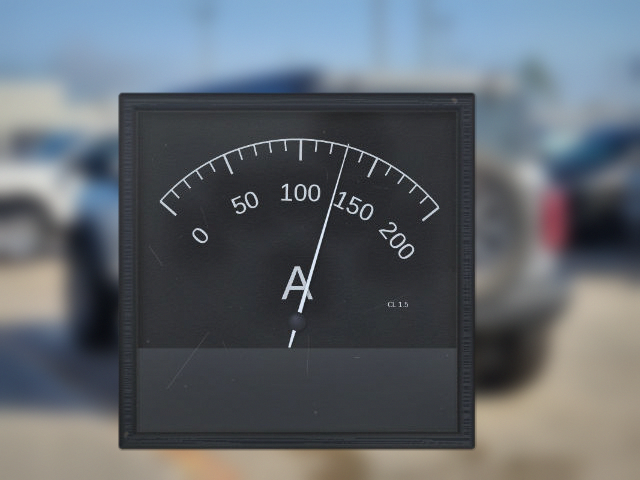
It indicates 130 A
